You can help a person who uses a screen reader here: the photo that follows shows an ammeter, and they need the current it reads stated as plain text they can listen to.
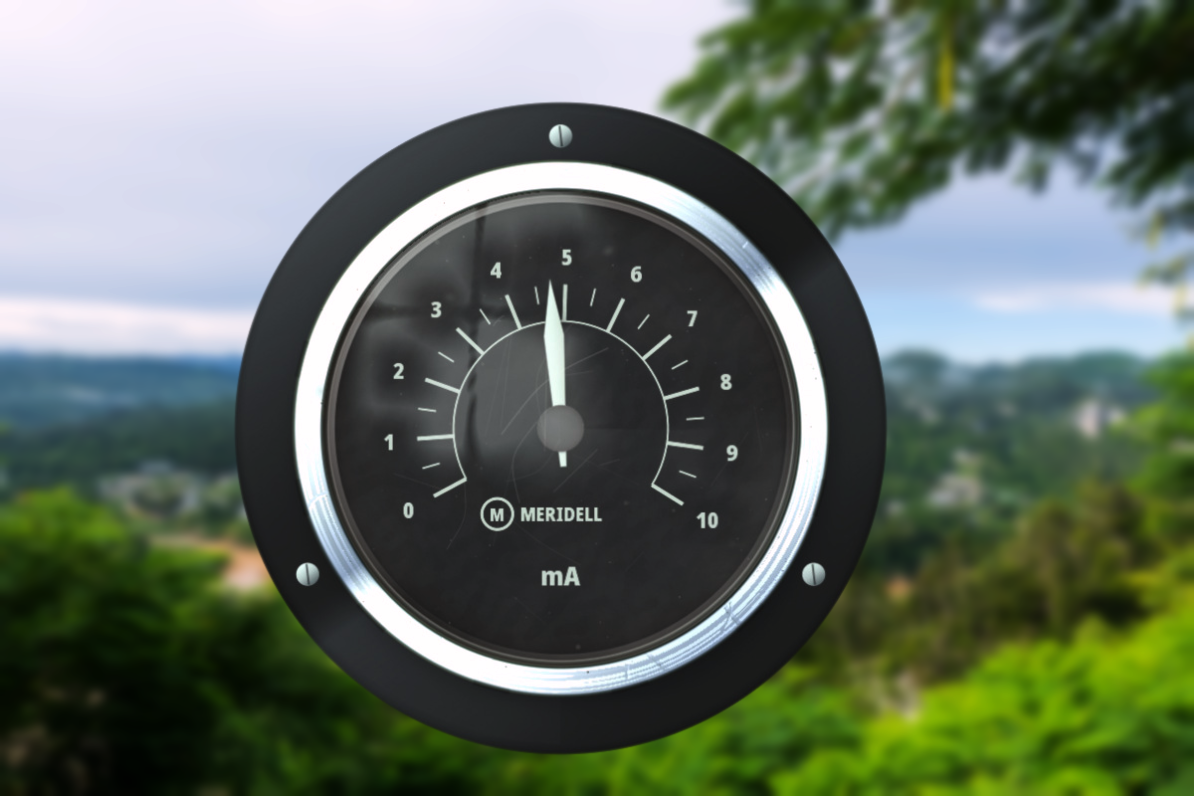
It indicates 4.75 mA
